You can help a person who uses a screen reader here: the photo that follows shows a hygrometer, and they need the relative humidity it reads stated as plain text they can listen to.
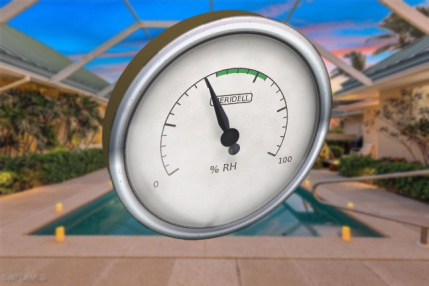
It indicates 40 %
